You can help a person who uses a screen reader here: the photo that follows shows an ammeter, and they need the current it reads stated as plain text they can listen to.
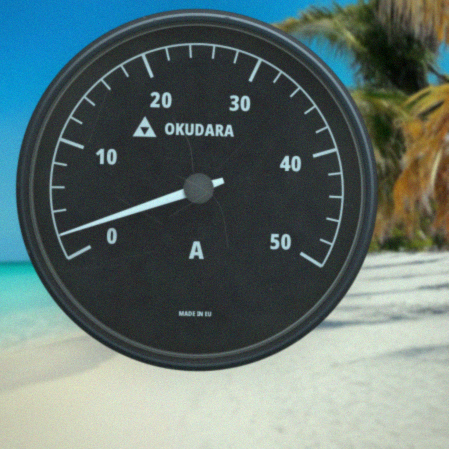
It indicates 2 A
